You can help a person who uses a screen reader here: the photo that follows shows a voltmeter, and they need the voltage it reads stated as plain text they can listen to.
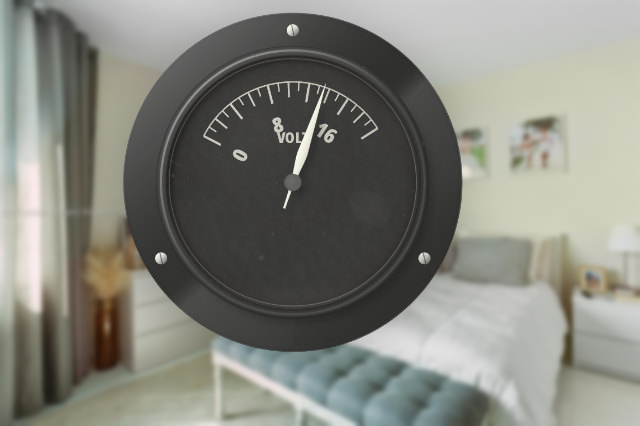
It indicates 13.5 V
